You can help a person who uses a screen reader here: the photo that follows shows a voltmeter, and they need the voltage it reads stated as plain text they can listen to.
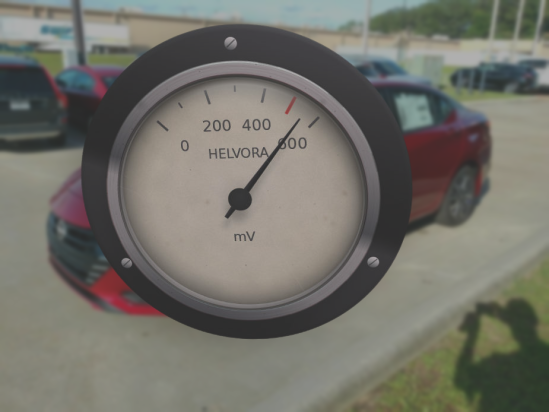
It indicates 550 mV
